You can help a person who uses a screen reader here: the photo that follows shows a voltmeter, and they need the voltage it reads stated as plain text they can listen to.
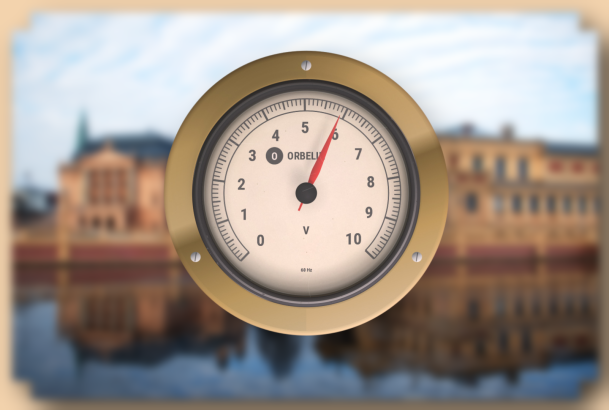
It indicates 5.9 V
